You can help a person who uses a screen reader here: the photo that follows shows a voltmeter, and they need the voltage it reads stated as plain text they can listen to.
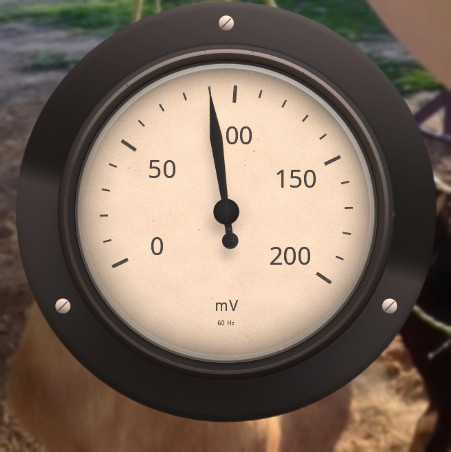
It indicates 90 mV
